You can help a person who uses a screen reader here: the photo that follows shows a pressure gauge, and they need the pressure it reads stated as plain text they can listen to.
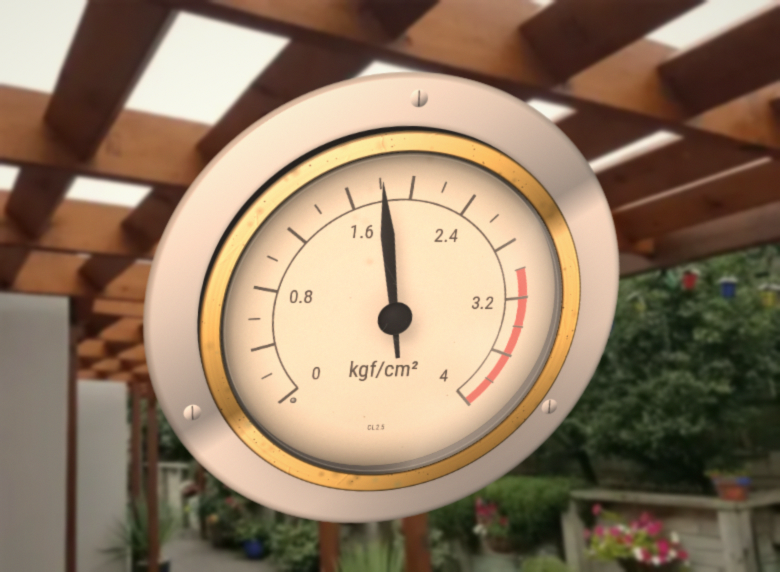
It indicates 1.8 kg/cm²
